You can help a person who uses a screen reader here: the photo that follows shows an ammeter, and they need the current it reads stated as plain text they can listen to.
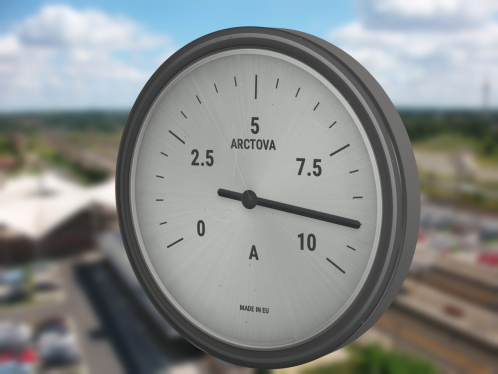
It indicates 9 A
